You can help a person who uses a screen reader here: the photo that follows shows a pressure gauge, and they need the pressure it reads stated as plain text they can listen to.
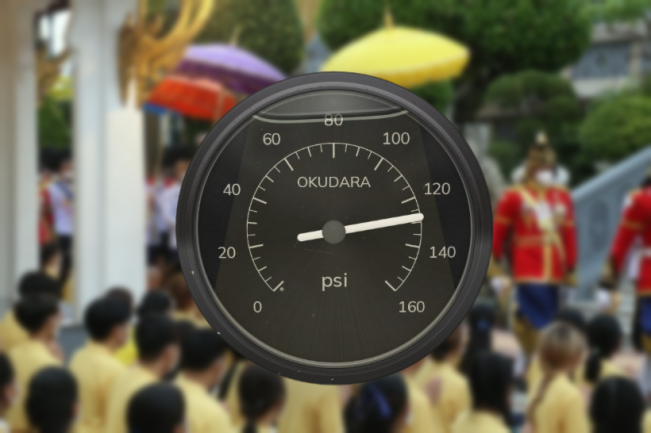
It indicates 127.5 psi
